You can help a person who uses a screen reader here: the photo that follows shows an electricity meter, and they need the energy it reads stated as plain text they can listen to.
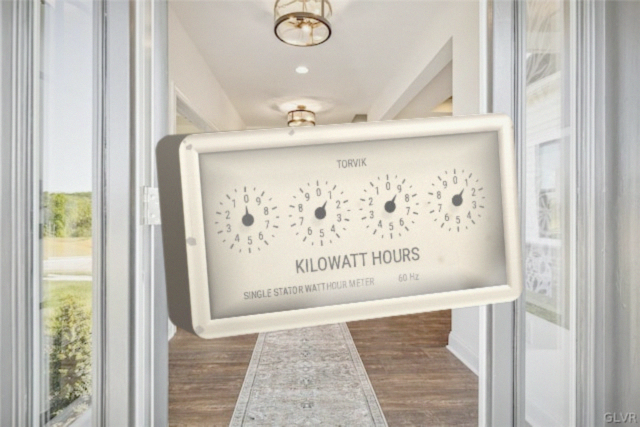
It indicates 91 kWh
